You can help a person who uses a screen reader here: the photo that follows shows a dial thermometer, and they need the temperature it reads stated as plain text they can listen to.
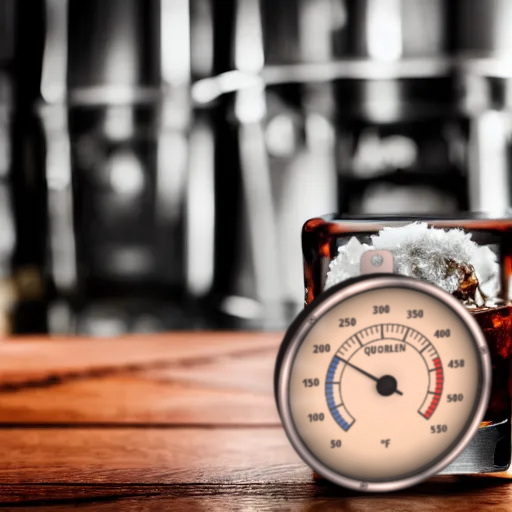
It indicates 200 °F
